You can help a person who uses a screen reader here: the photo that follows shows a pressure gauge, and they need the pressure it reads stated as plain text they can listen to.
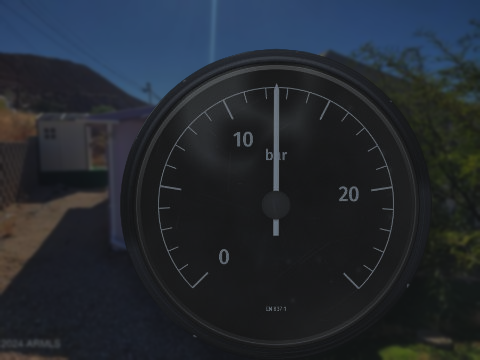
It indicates 12.5 bar
